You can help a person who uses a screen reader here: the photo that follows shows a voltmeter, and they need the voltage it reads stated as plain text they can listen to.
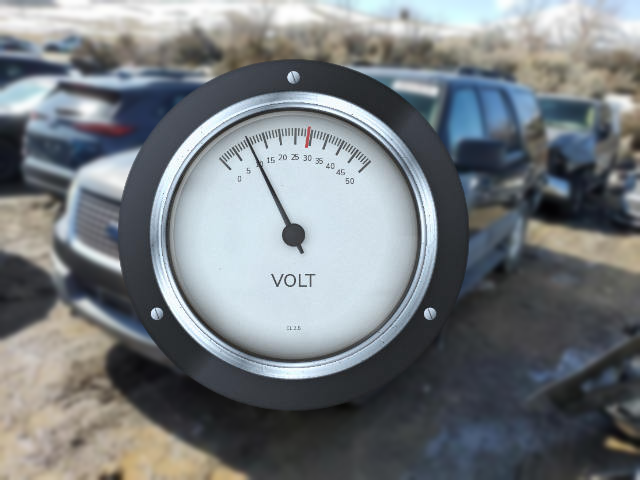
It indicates 10 V
